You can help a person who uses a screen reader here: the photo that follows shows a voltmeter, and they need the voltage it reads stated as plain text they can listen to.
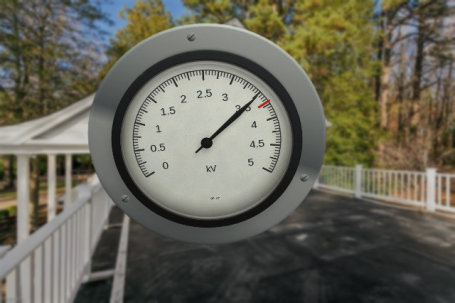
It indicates 3.5 kV
